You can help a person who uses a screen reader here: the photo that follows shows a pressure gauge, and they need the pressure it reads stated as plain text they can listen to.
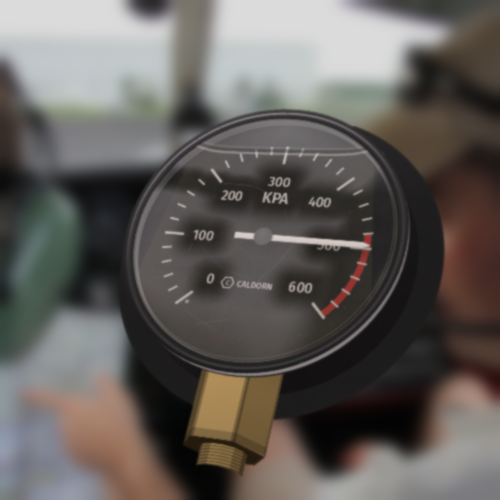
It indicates 500 kPa
